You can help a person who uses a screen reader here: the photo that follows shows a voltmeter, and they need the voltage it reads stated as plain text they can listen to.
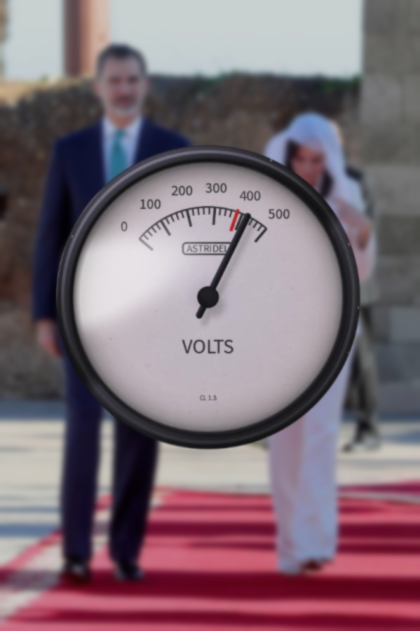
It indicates 420 V
